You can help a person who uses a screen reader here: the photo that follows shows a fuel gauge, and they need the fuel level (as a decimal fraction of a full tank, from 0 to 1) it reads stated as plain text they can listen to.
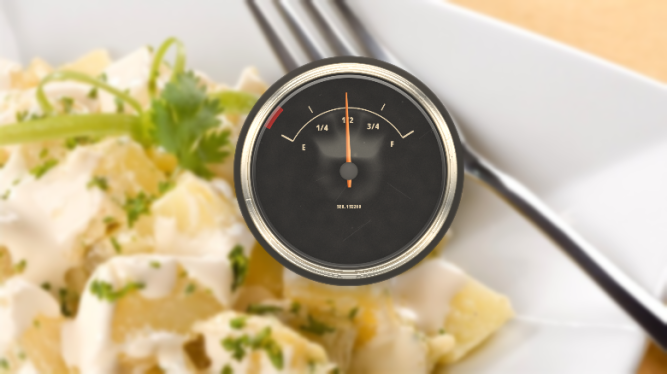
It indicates 0.5
